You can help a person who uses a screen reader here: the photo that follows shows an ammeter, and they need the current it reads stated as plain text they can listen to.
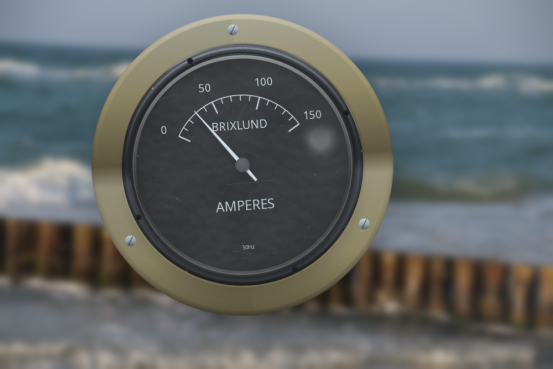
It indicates 30 A
